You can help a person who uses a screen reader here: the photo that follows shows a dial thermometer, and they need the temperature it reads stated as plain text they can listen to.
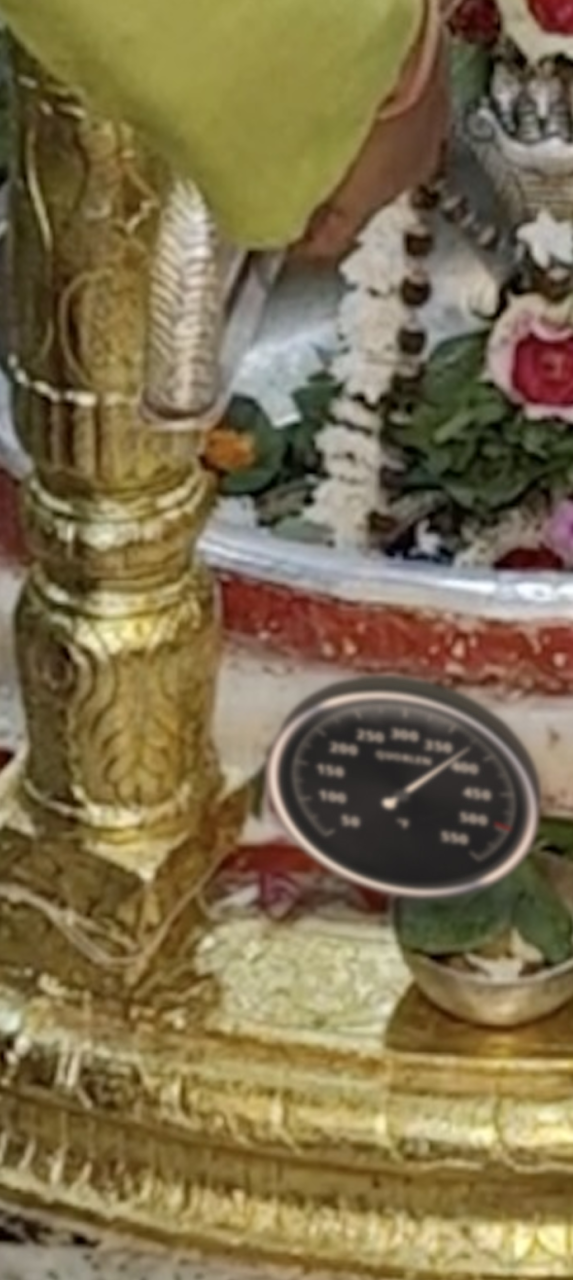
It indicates 375 °F
